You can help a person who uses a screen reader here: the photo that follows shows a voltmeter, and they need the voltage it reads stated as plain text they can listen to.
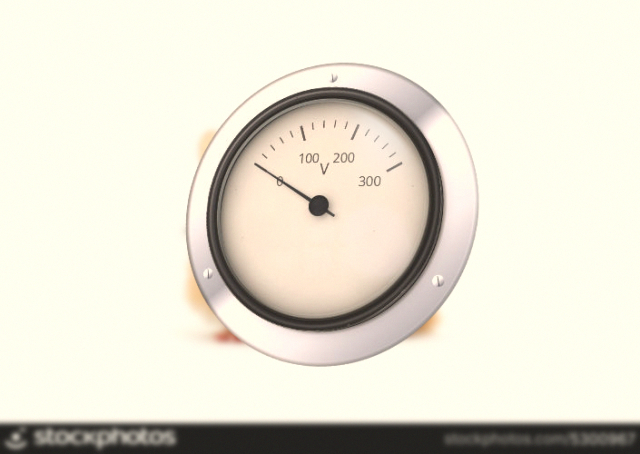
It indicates 0 V
